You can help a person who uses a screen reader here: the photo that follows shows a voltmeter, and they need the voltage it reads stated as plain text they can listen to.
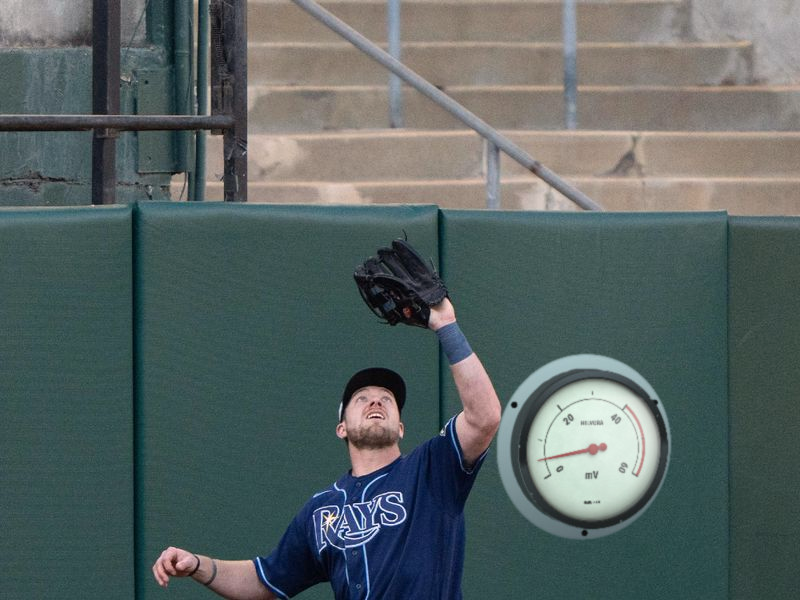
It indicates 5 mV
